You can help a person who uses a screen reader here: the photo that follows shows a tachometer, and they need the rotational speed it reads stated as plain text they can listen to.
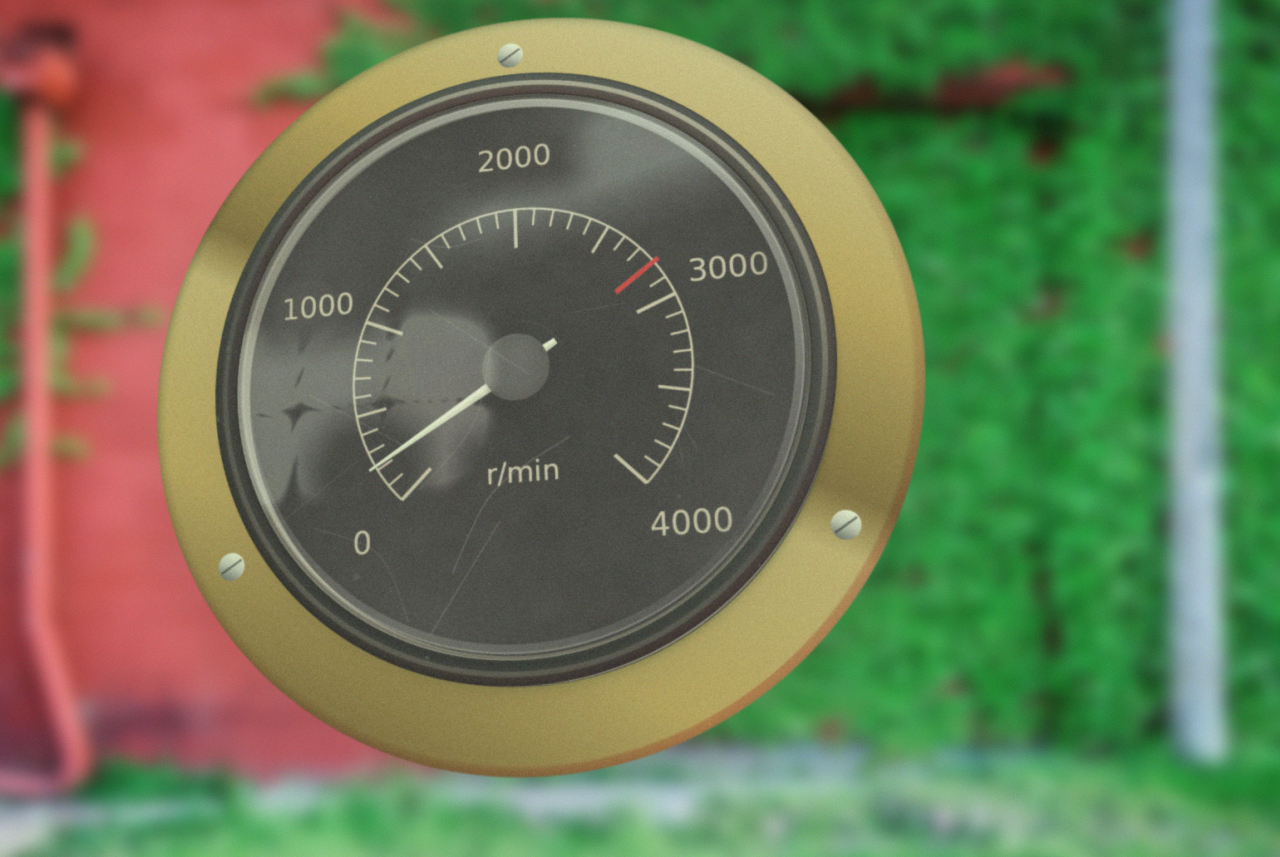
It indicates 200 rpm
